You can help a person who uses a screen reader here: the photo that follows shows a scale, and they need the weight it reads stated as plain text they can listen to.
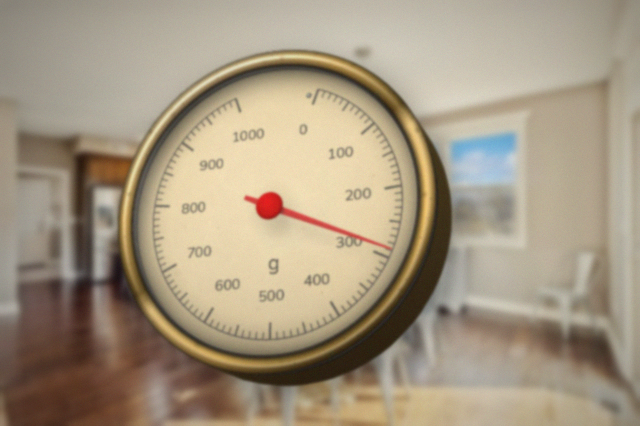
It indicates 290 g
